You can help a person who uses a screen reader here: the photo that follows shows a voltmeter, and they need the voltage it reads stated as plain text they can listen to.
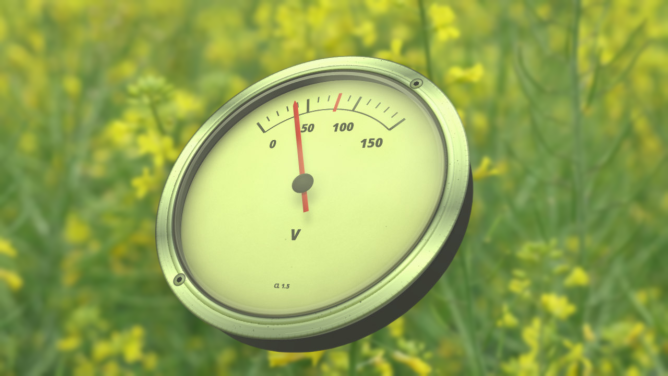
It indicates 40 V
